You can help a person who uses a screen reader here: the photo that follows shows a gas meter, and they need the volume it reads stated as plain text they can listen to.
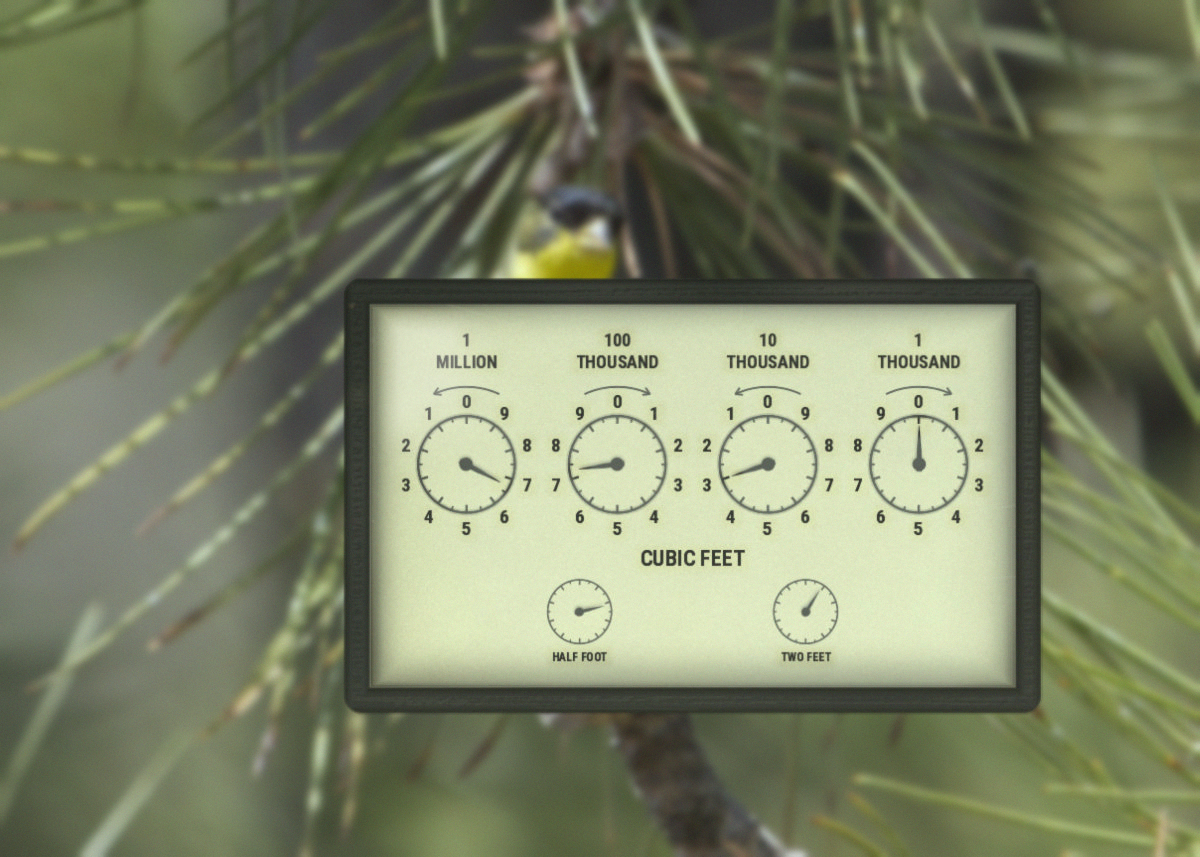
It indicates 673000 ft³
